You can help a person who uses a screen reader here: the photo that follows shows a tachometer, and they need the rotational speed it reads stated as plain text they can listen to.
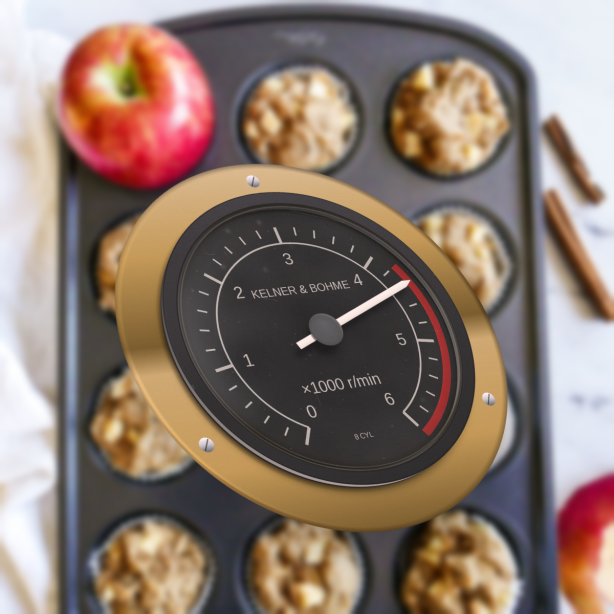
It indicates 4400 rpm
